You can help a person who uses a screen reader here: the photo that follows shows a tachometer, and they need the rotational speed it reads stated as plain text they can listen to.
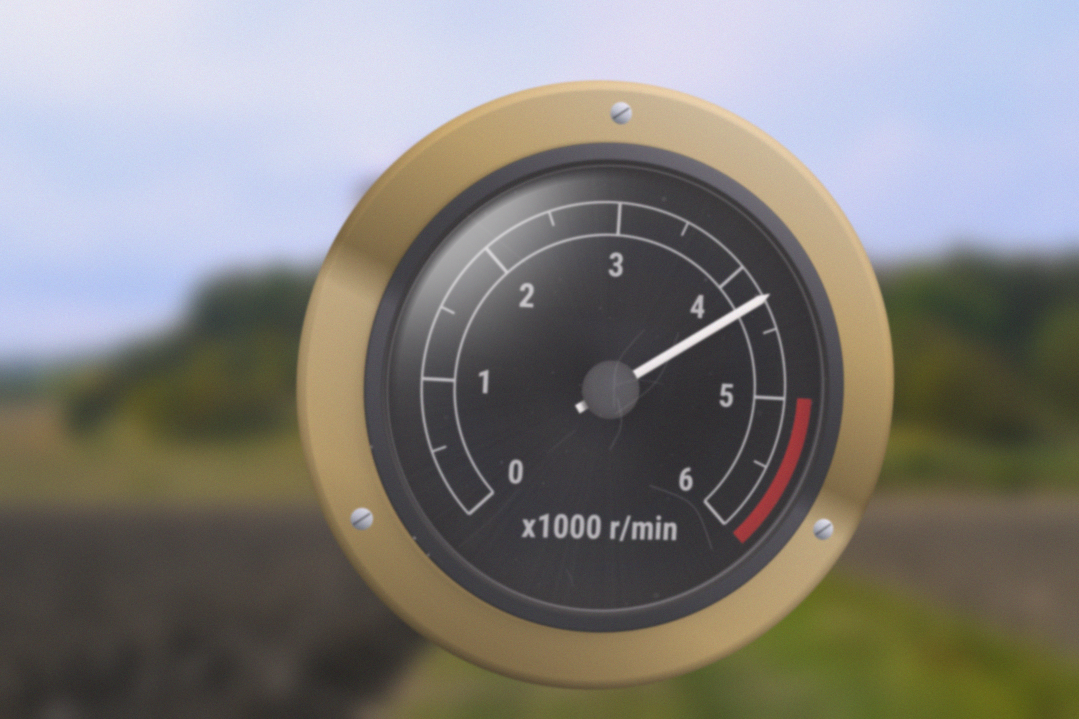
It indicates 4250 rpm
